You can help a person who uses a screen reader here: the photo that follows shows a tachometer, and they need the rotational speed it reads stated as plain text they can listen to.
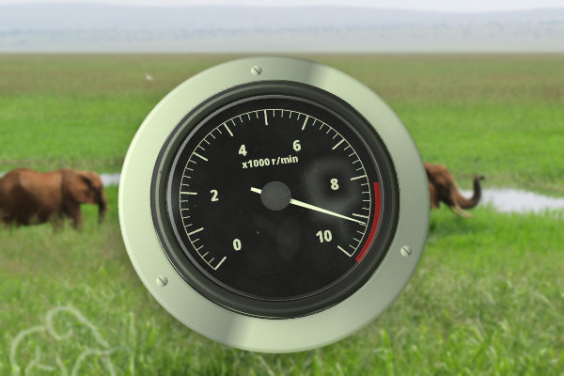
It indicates 9200 rpm
